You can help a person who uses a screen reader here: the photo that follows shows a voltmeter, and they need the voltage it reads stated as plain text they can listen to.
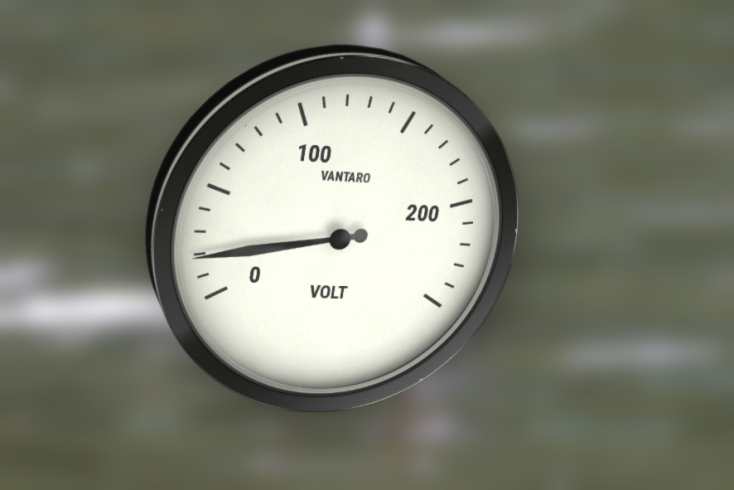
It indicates 20 V
